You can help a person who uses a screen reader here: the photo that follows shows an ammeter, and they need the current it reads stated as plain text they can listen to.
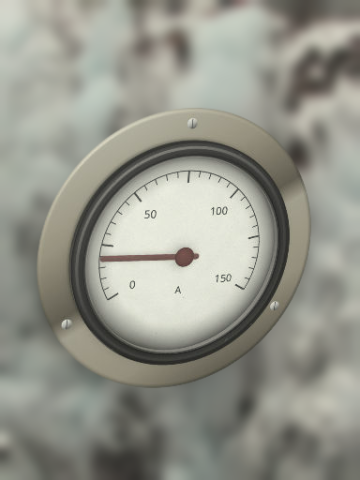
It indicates 20 A
